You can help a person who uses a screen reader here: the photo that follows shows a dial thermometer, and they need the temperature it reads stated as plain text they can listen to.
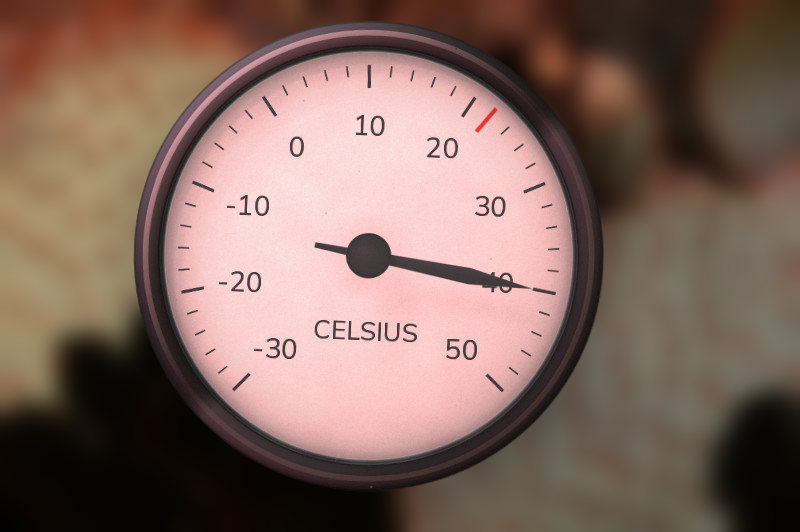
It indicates 40 °C
